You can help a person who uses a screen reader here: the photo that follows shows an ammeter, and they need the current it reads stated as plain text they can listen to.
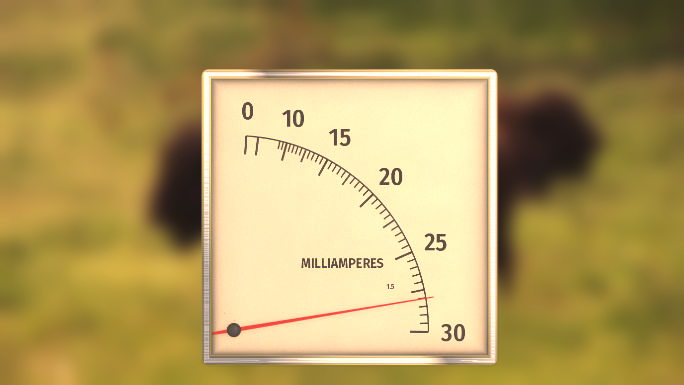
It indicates 28 mA
